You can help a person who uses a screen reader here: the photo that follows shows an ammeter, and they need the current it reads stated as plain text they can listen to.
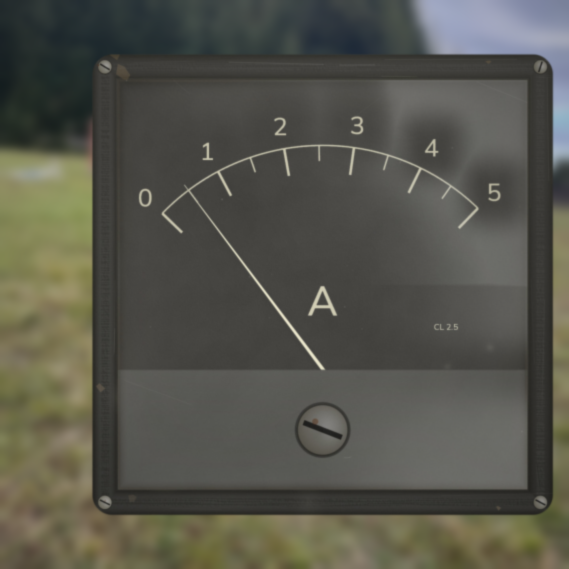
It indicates 0.5 A
